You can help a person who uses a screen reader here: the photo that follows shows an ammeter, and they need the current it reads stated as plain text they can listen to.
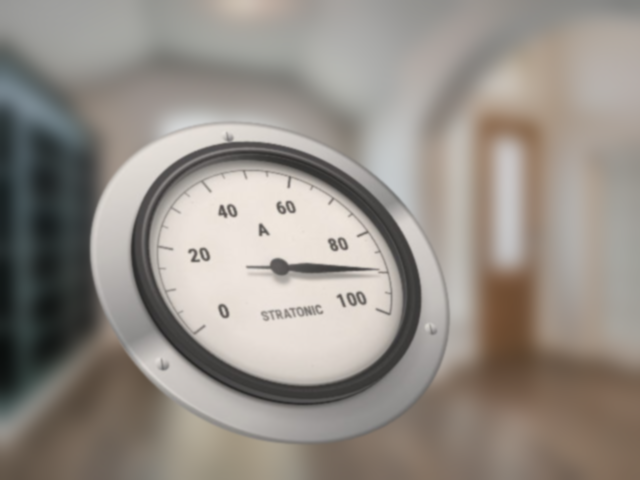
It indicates 90 A
